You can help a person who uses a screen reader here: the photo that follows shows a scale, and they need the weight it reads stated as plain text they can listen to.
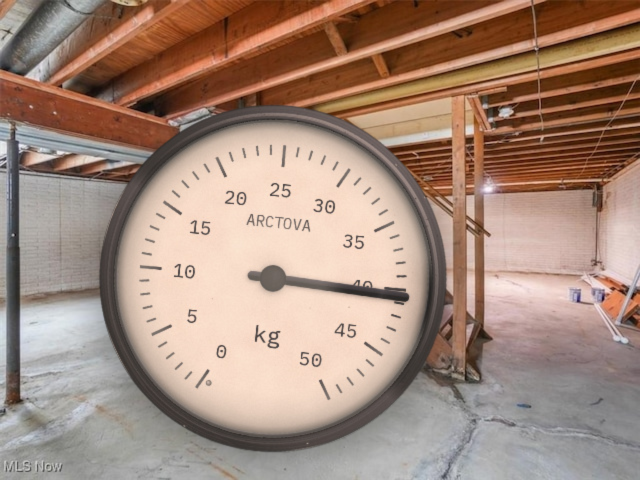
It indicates 40.5 kg
